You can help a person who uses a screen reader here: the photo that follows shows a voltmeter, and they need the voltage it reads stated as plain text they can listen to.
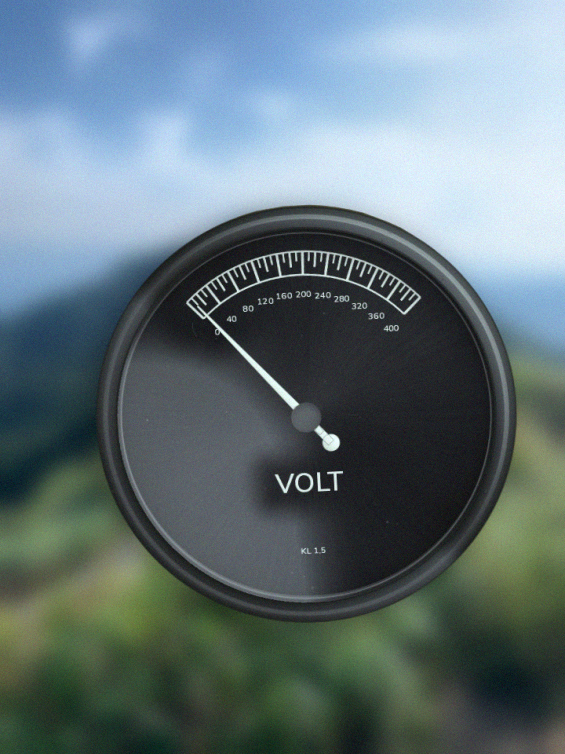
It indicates 10 V
